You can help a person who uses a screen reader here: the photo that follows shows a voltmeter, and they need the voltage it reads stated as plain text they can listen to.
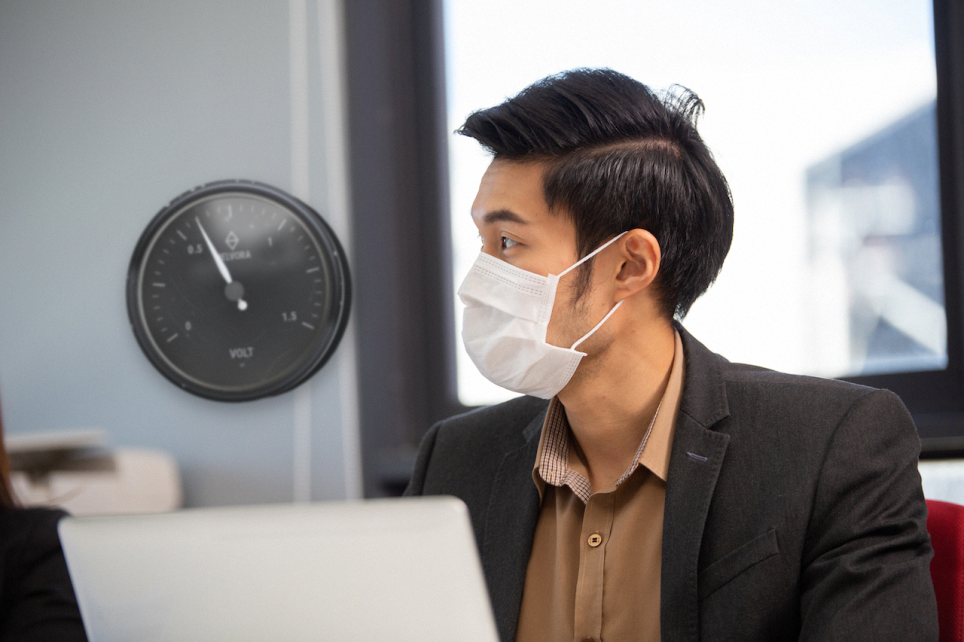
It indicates 0.6 V
